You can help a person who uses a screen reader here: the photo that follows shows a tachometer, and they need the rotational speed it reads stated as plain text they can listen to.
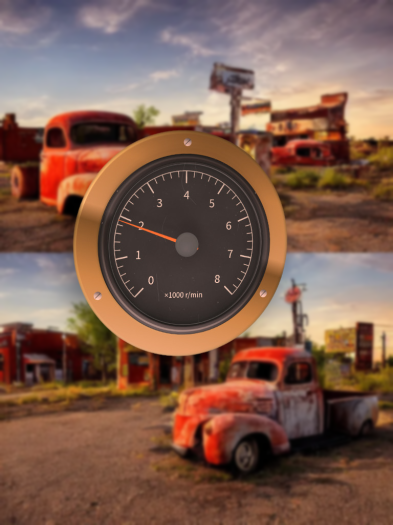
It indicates 1900 rpm
